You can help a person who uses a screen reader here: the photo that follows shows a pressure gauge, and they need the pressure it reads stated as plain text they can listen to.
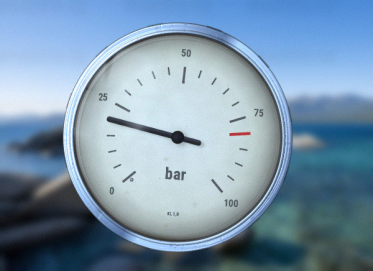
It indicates 20 bar
